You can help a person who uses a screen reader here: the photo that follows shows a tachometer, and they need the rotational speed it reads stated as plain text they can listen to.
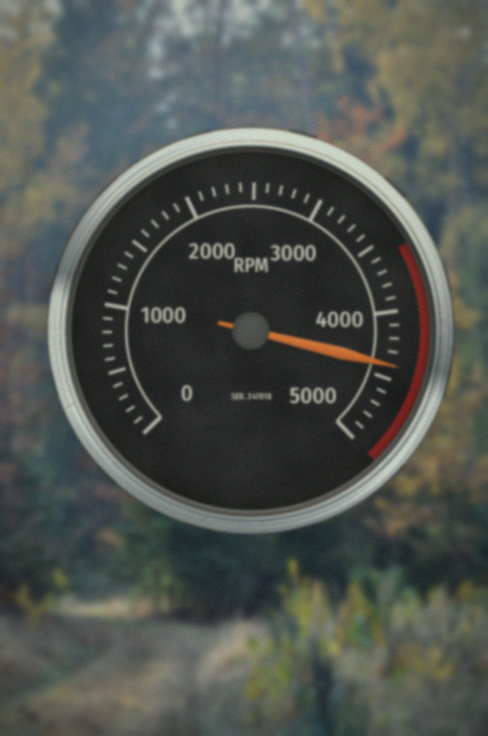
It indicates 4400 rpm
